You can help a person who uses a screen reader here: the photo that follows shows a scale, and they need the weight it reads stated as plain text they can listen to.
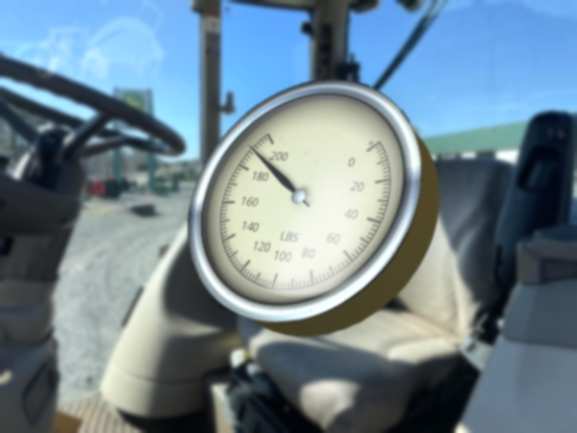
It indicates 190 lb
